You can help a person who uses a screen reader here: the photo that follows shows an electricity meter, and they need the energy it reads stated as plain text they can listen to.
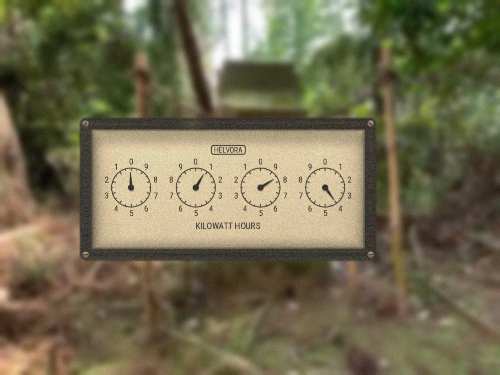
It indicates 84 kWh
